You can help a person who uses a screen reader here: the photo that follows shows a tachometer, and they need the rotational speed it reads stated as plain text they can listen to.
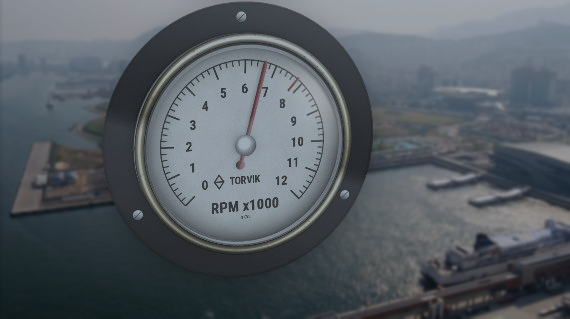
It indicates 6600 rpm
